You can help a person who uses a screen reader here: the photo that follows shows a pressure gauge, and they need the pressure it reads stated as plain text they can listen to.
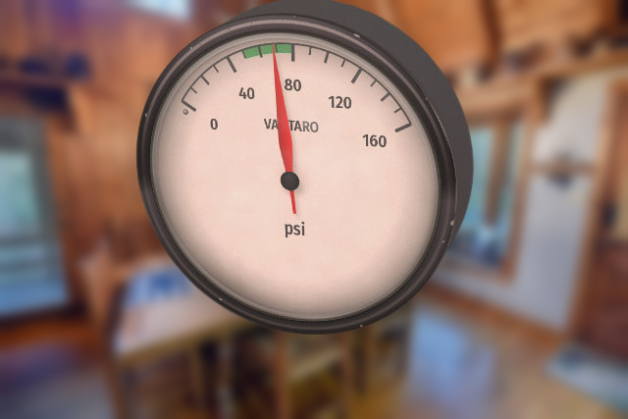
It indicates 70 psi
